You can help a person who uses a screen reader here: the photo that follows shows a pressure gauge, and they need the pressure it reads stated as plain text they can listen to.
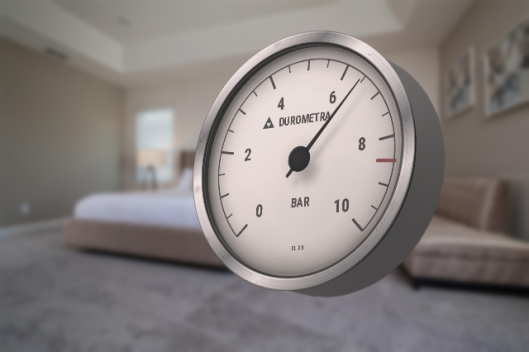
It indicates 6.5 bar
